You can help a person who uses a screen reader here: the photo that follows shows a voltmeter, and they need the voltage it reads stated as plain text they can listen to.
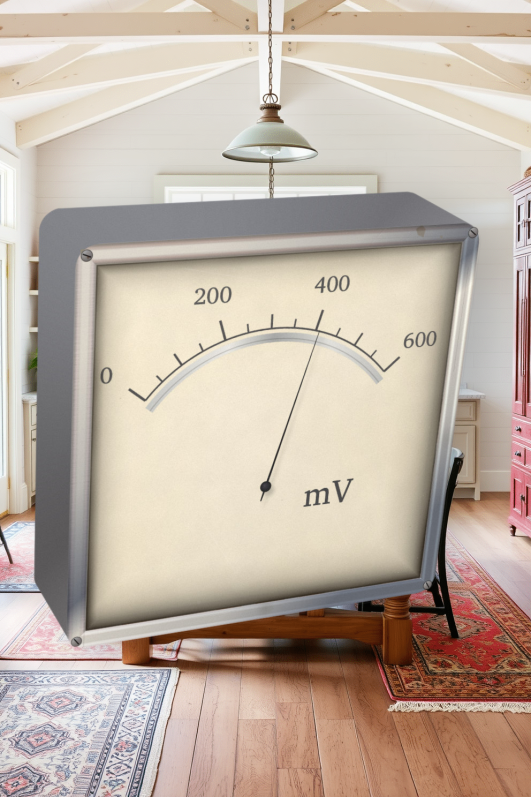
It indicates 400 mV
